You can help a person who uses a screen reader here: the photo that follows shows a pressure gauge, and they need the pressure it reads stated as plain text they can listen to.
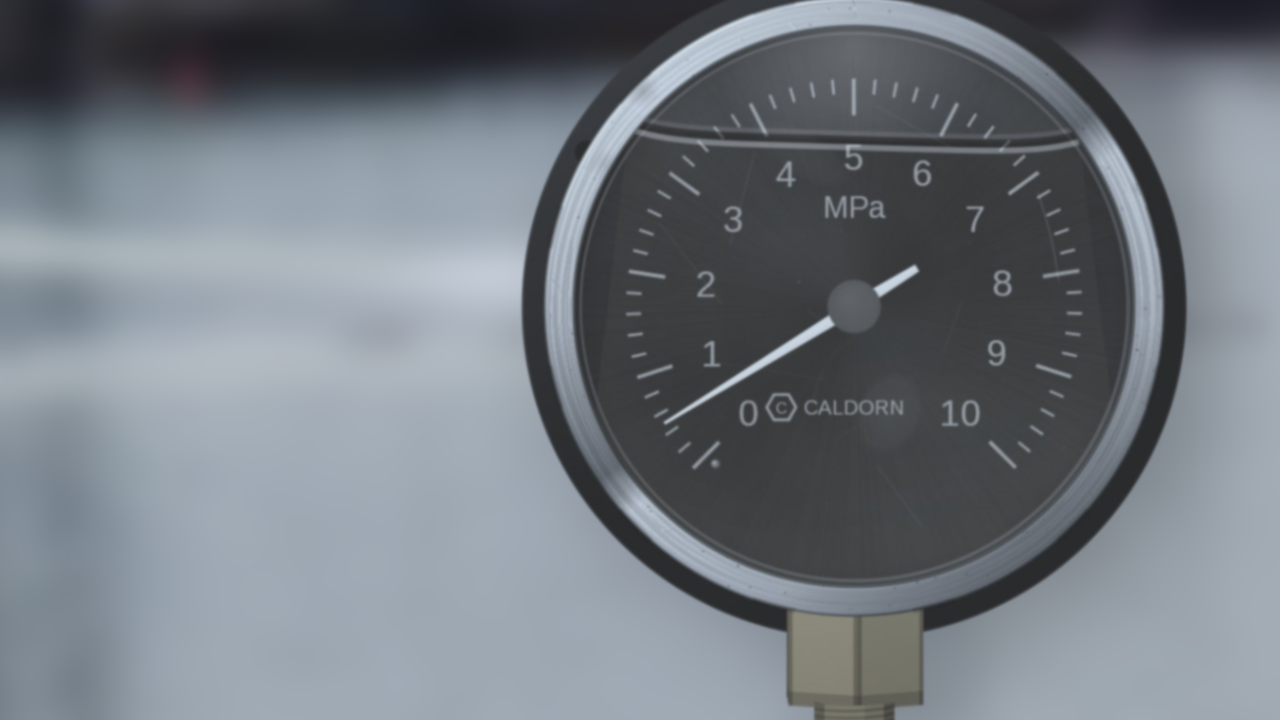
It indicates 0.5 MPa
